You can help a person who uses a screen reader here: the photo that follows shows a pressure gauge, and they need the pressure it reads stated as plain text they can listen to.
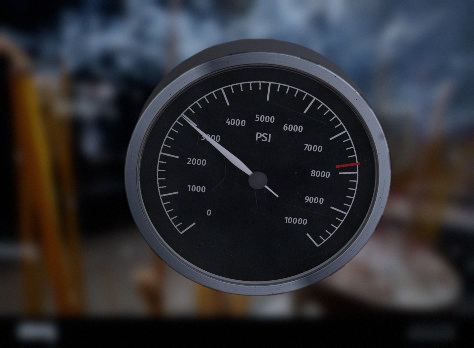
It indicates 3000 psi
